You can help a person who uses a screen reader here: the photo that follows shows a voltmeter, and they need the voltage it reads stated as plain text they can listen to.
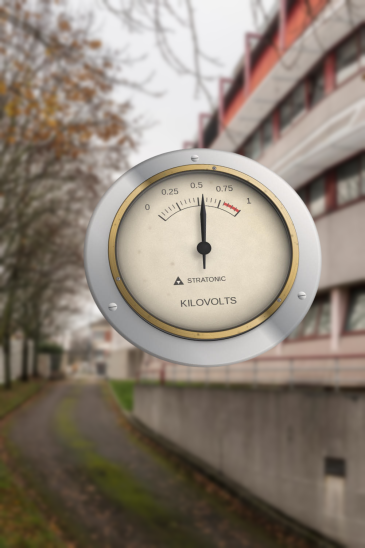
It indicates 0.55 kV
